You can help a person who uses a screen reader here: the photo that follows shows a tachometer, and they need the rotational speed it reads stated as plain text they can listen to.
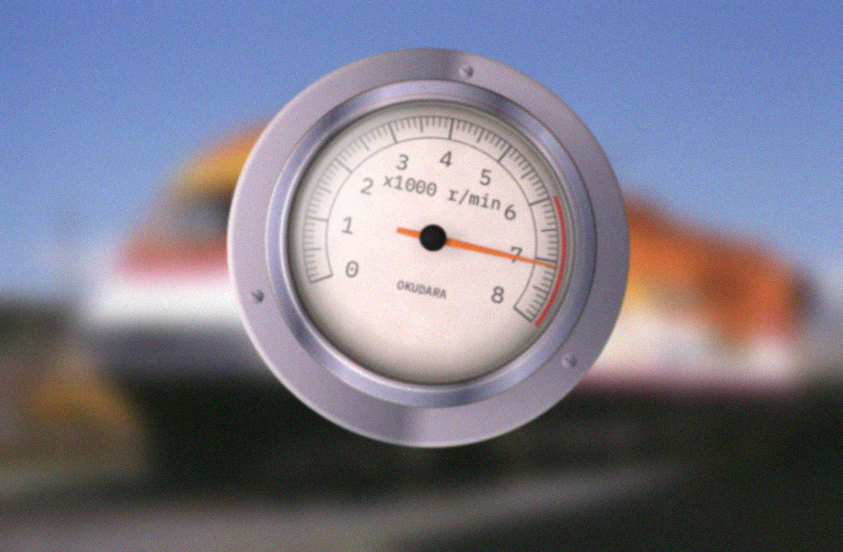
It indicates 7100 rpm
